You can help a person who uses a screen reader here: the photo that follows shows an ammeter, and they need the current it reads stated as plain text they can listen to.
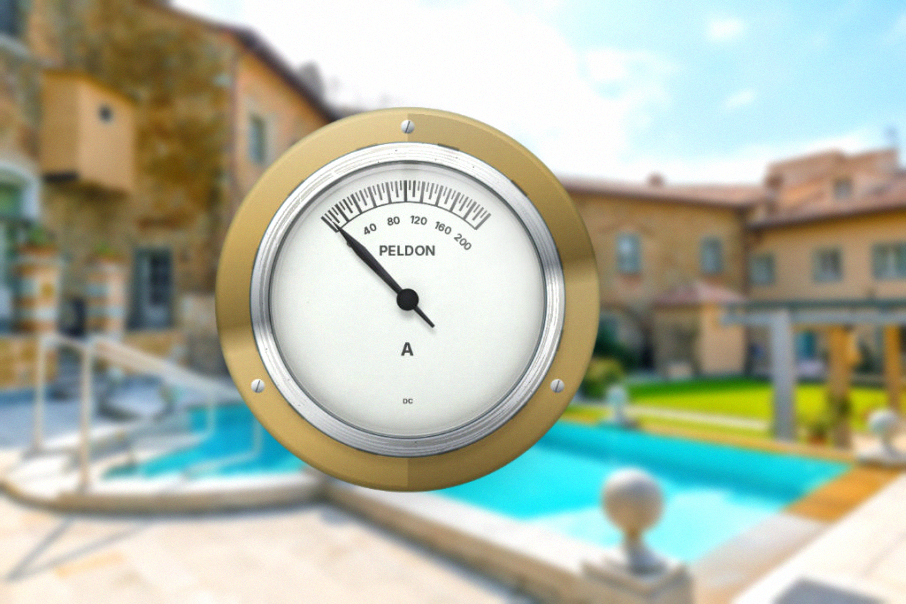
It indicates 5 A
